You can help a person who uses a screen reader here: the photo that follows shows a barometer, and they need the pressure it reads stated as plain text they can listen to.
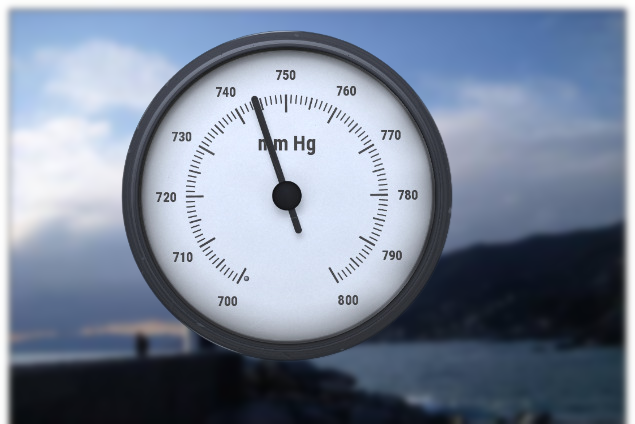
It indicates 744 mmHg
